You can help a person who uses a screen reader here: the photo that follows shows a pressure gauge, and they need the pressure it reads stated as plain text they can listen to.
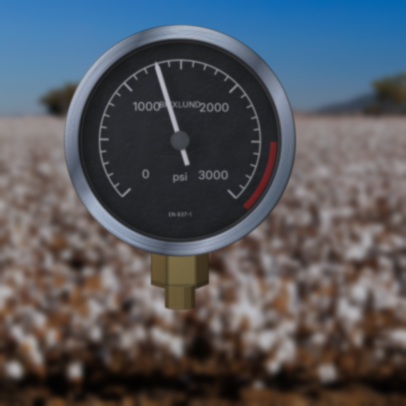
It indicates 1300 psi
